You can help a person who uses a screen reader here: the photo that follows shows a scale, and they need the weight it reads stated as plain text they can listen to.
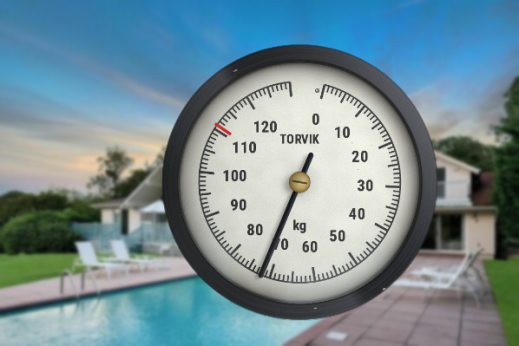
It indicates 72 kg
